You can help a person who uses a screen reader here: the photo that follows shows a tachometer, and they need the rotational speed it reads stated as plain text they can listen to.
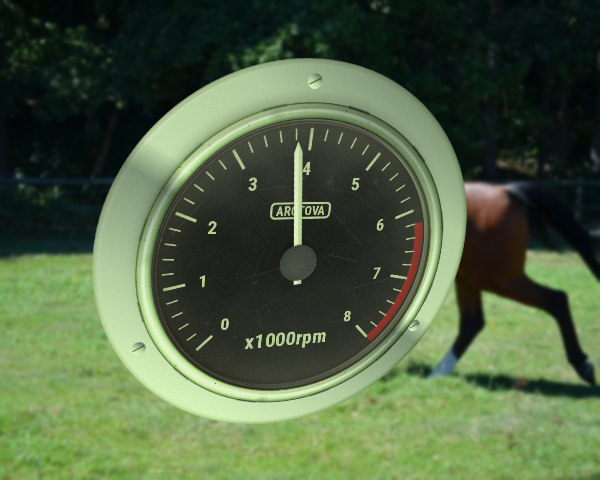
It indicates 3800 rpm
